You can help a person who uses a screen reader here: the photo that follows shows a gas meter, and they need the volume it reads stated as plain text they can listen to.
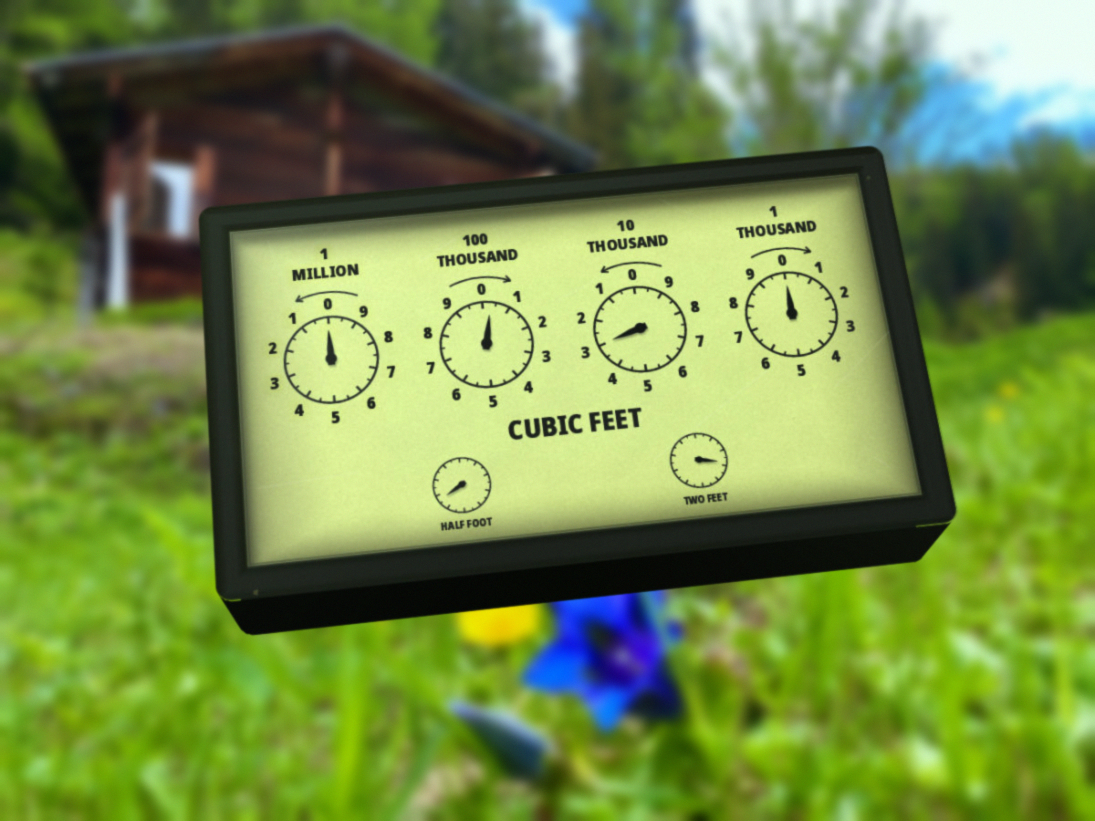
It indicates 3000 ft³
